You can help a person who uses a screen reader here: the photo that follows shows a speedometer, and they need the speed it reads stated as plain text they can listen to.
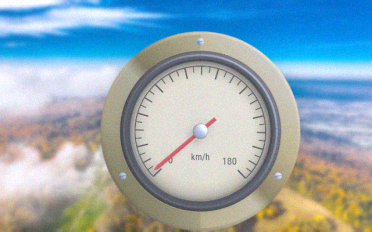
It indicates 2.5 km/h
